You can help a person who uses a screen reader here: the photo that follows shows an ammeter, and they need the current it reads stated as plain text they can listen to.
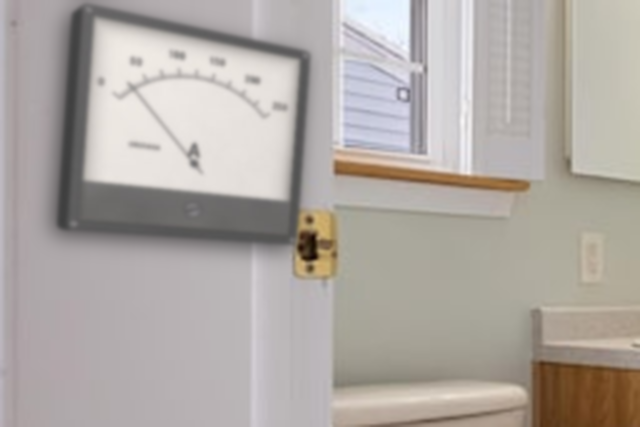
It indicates 25 A
